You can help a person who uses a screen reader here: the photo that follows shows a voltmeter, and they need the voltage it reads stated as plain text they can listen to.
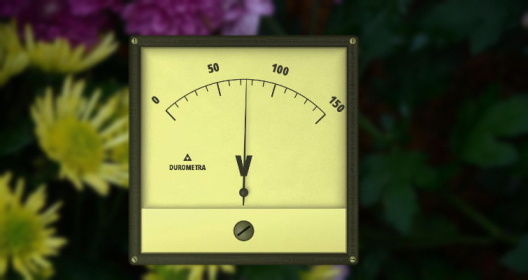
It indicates 75 V
